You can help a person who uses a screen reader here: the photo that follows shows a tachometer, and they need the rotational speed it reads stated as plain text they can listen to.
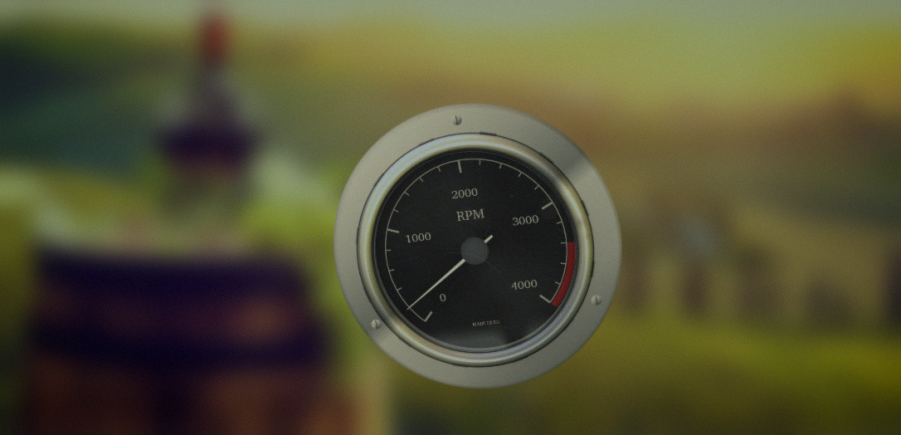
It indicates 200 rpm
